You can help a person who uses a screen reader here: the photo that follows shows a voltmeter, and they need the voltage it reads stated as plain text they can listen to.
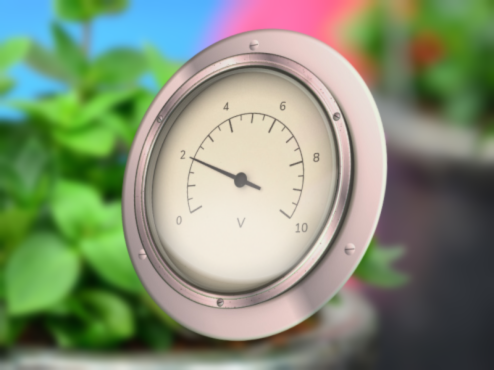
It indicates 2 V
